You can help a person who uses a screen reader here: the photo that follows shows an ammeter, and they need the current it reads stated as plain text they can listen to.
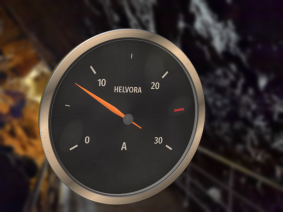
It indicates 7.5 A
